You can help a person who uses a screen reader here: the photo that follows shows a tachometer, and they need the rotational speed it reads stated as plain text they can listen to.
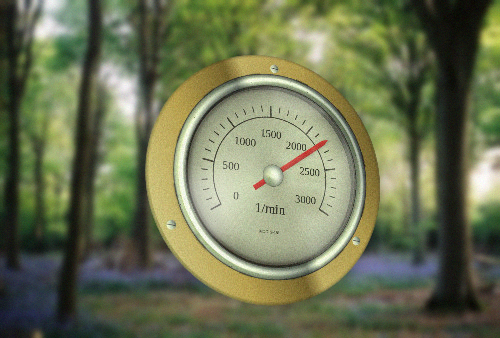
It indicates 2200 rpm
